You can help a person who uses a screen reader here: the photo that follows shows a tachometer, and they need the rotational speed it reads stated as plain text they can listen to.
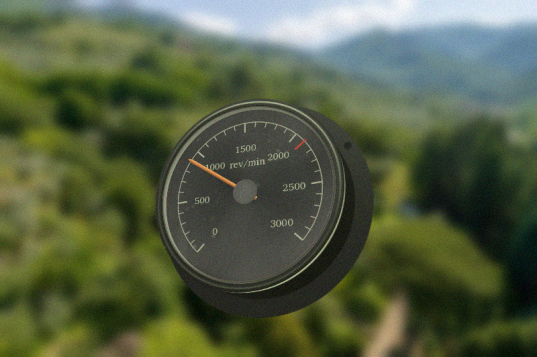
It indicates 900 rpm
